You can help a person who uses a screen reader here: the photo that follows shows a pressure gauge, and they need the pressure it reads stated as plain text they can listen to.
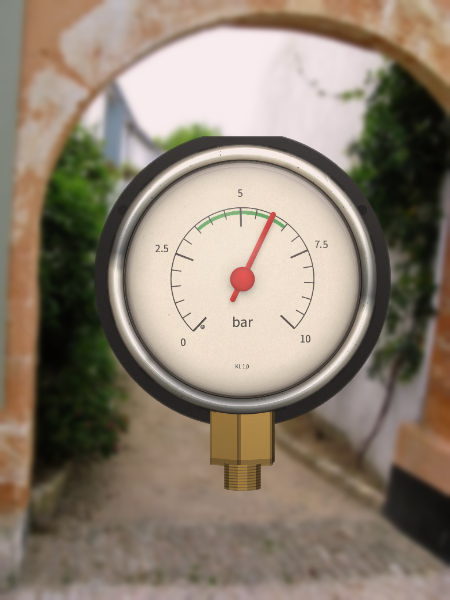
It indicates 6 bar
